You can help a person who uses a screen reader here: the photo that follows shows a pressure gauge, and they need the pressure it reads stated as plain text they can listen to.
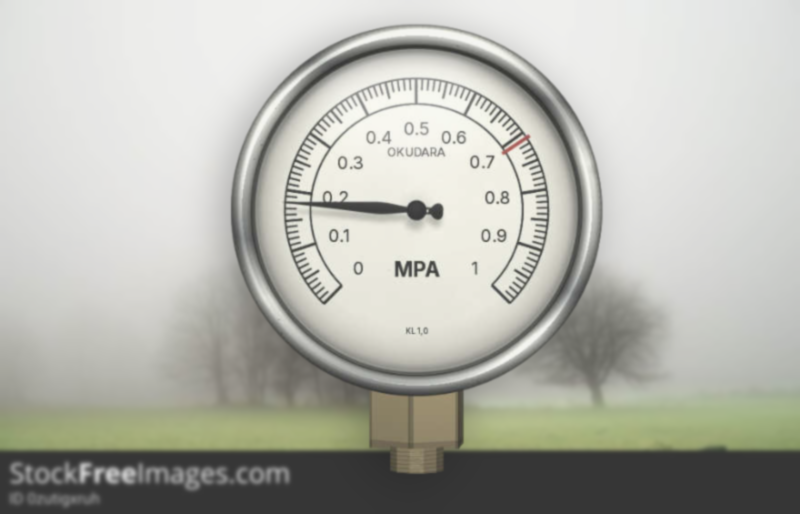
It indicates 0.18 MPa
